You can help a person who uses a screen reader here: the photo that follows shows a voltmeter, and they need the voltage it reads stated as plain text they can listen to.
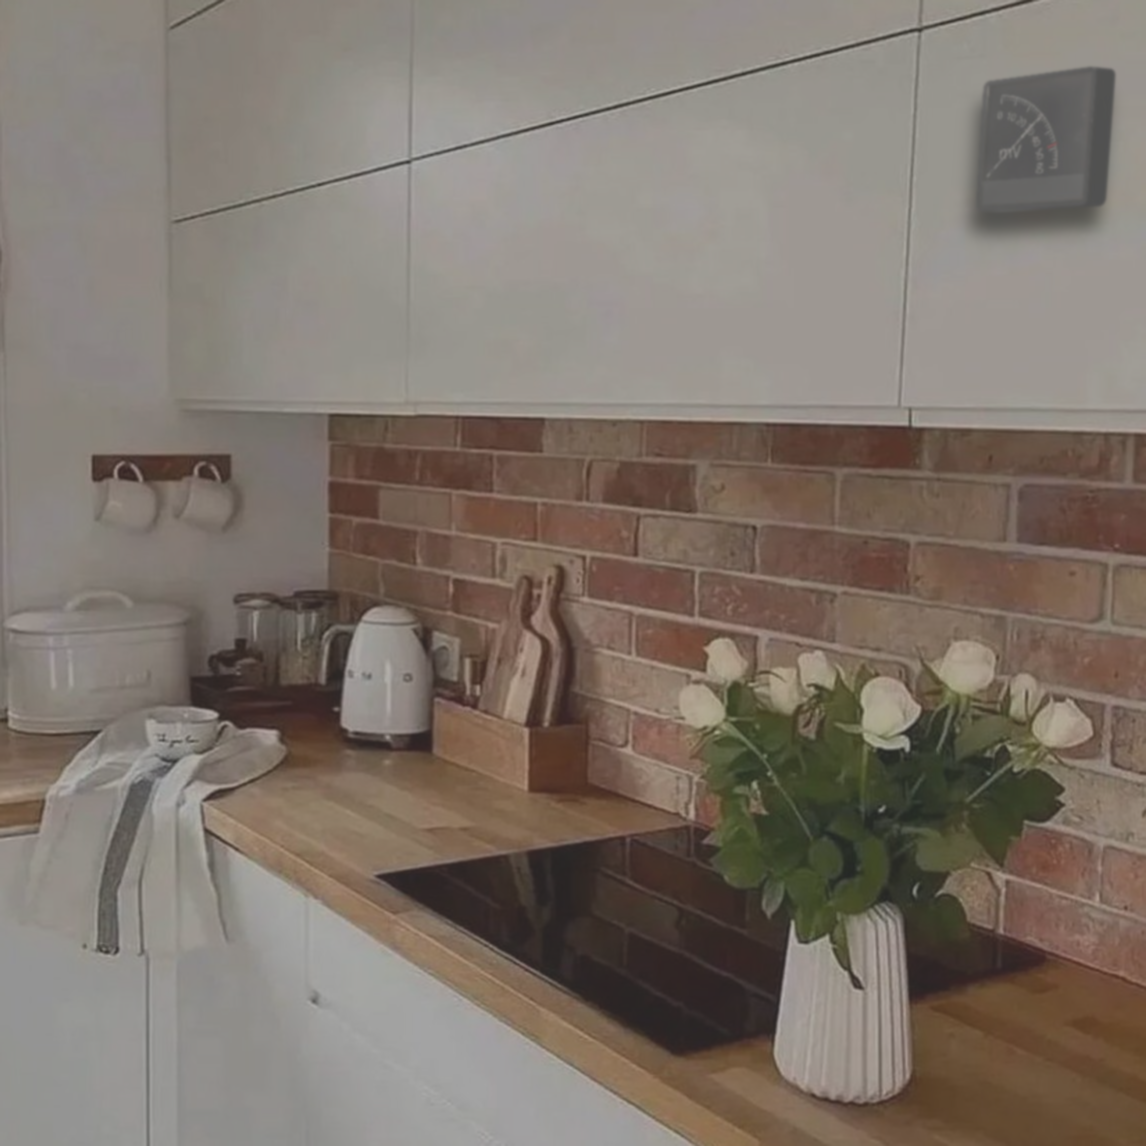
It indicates 30 mV
